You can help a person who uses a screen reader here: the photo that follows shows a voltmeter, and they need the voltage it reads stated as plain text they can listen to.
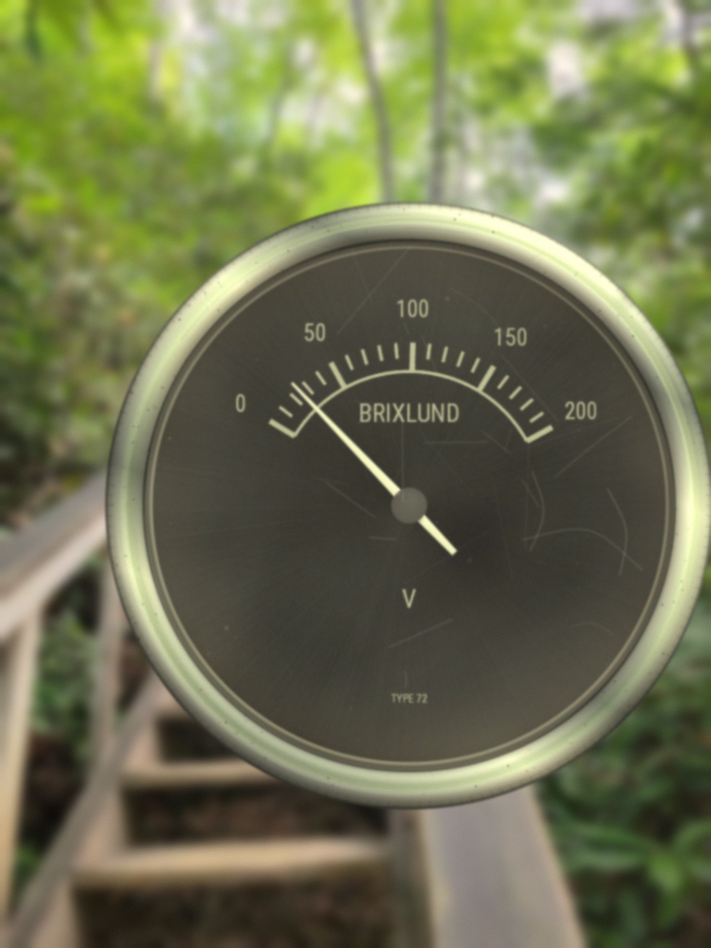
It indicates 25 V
